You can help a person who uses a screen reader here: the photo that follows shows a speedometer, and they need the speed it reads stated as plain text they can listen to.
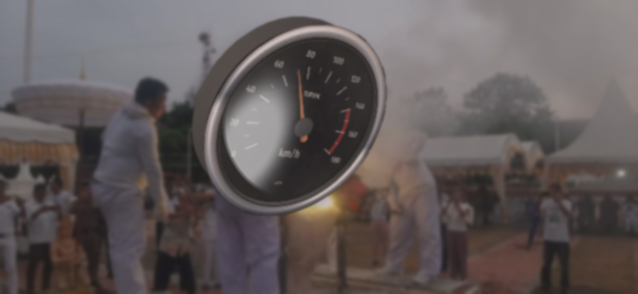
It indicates 70 km/h
